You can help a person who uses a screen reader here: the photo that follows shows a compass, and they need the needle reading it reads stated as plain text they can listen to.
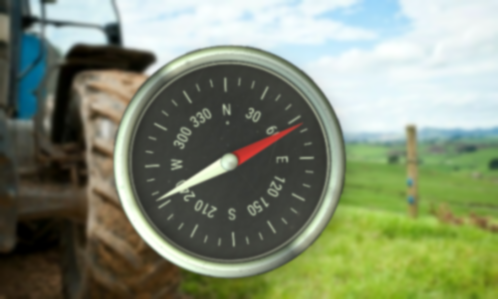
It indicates 65 °
